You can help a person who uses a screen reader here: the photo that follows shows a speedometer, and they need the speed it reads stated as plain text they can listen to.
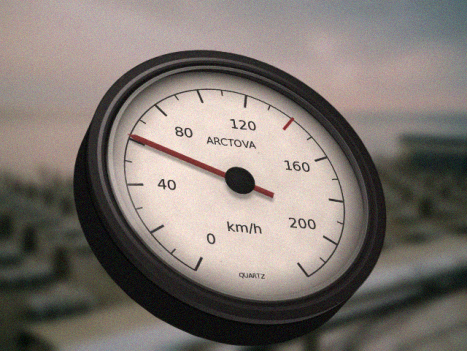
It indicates 60 km/h
